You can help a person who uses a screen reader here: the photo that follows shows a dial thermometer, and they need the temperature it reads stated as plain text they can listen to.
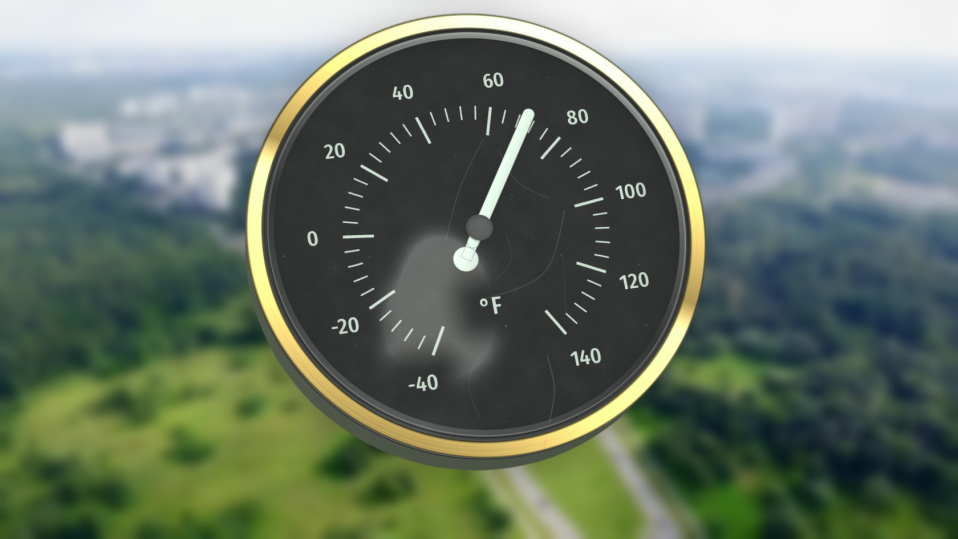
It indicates 70 °F
